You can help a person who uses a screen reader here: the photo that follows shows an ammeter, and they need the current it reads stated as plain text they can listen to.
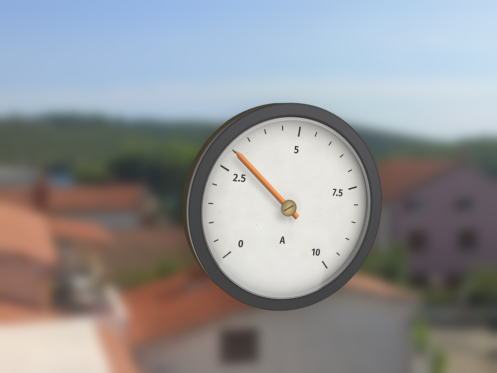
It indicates 3 A
